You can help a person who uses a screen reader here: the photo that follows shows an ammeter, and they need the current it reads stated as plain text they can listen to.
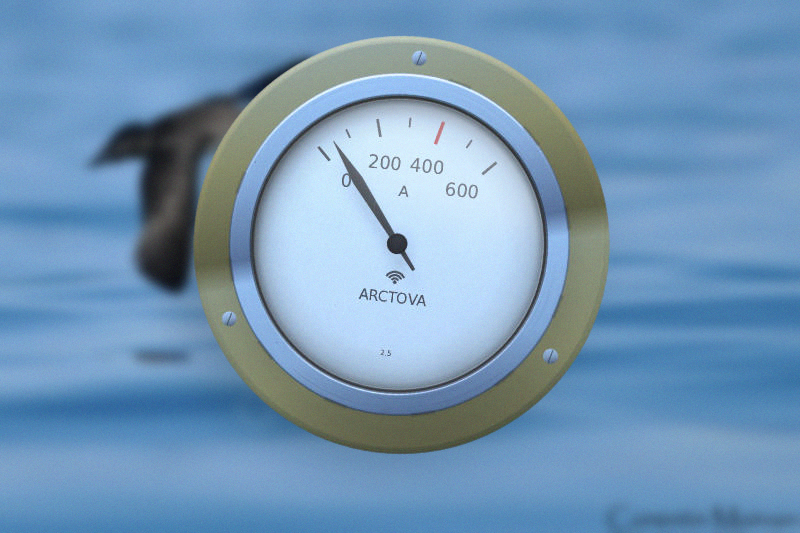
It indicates 50 A
